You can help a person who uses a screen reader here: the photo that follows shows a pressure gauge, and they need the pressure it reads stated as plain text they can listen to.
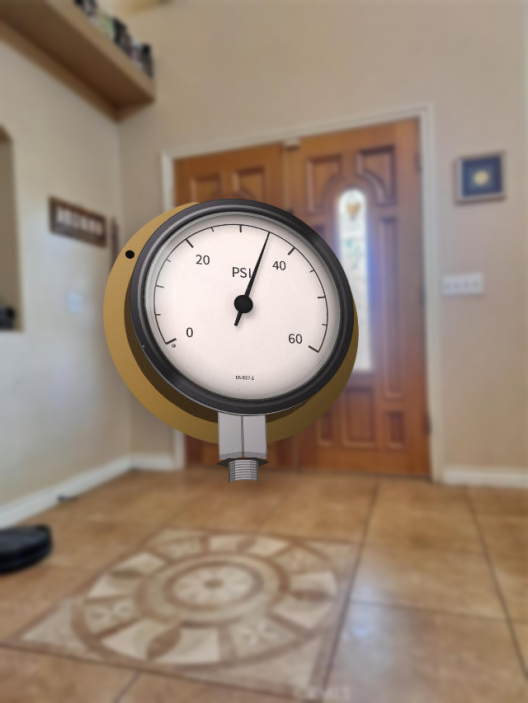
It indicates 35 psi
